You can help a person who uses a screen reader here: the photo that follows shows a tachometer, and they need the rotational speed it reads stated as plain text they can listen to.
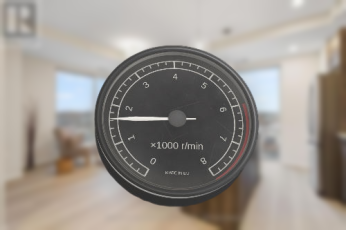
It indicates 1600 rpm
